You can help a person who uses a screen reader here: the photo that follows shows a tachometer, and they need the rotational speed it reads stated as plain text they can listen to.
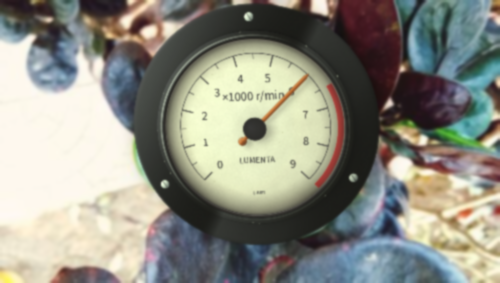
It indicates 6000 rpm
